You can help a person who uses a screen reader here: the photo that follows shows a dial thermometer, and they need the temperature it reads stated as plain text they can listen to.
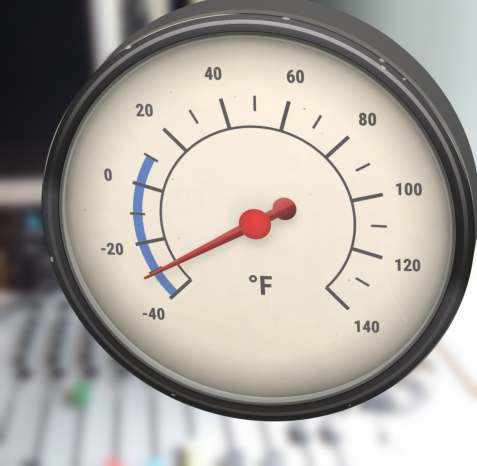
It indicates -30 °F
